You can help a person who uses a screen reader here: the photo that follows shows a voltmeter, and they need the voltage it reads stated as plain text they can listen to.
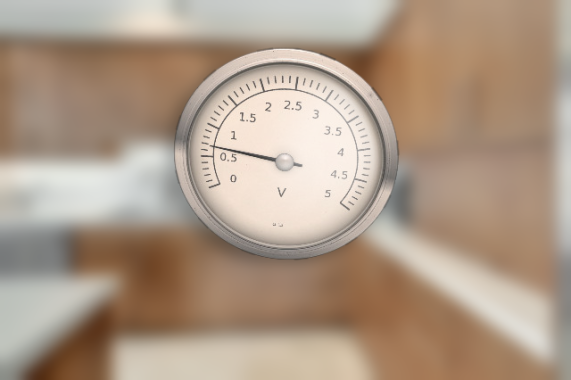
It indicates 0.7 V
